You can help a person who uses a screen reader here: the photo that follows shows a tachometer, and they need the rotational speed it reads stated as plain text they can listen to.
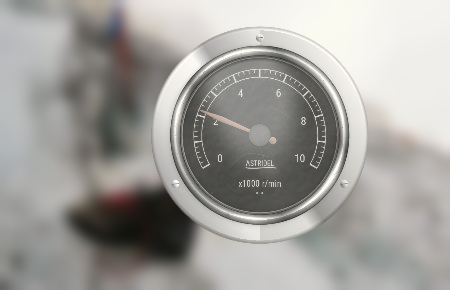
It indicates 2200 rpm
